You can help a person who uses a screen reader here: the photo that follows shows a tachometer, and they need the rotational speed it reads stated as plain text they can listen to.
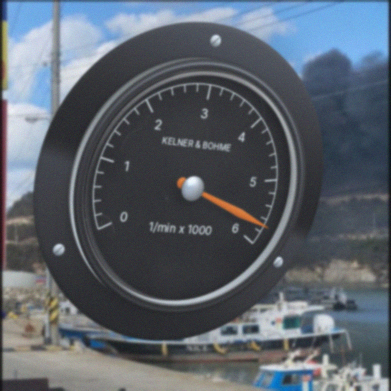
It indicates 5700 rpm
